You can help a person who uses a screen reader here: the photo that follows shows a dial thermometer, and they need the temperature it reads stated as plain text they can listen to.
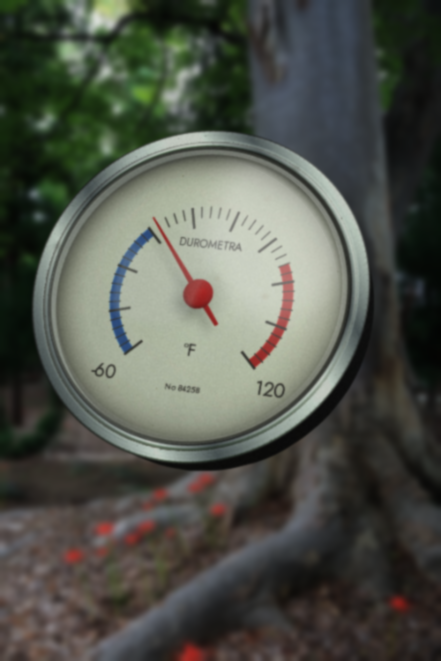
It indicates 4 °F
